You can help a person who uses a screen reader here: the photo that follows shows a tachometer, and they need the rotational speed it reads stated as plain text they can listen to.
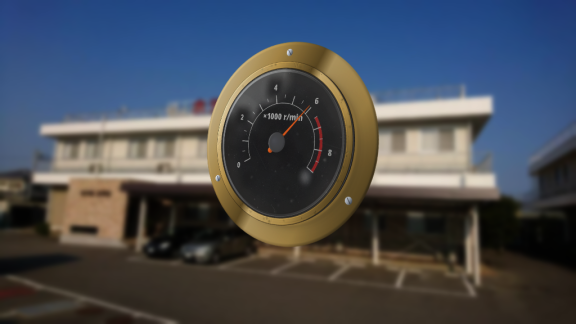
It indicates 6000 rpm
